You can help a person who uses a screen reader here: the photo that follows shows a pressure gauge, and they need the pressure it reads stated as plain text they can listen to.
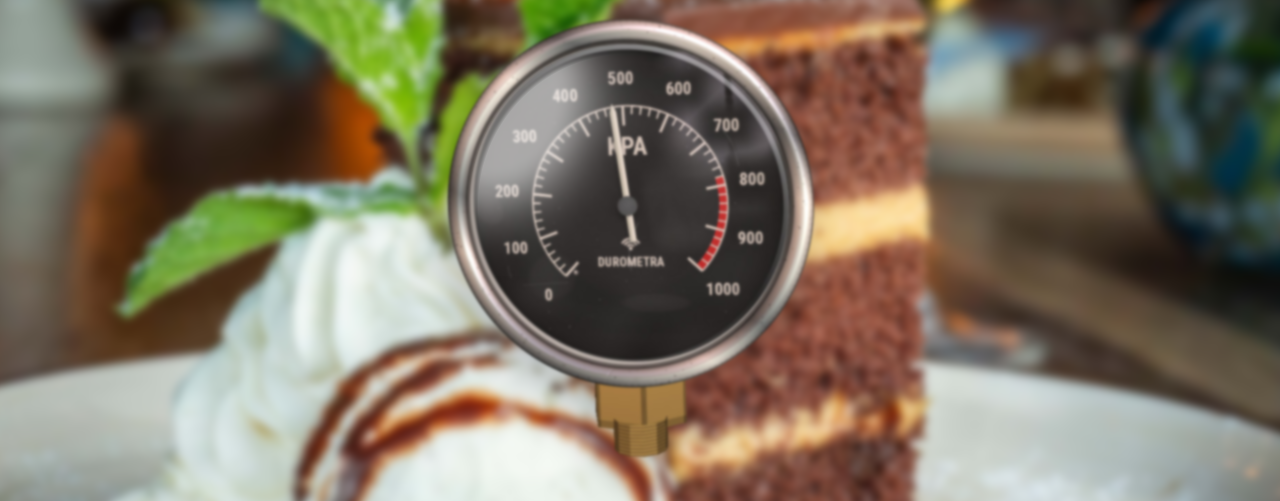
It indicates 480 kPa
